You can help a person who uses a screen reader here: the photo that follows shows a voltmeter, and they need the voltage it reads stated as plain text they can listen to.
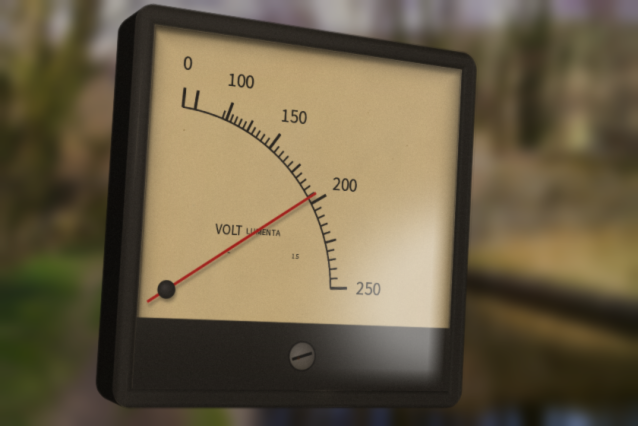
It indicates 195 V
